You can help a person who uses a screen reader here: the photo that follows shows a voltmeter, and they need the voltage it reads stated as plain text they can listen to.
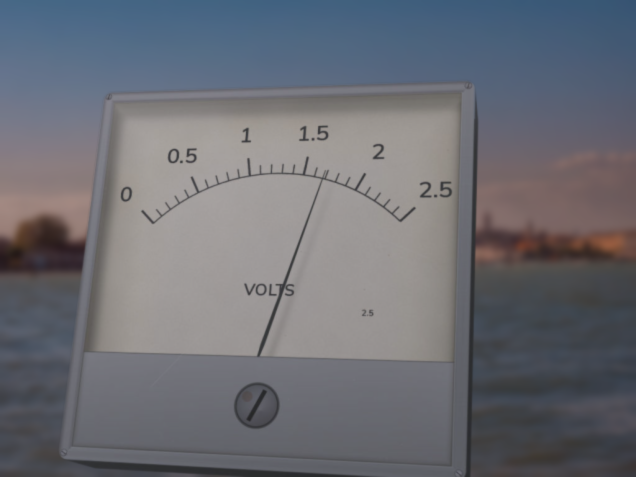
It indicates 1.7 V
